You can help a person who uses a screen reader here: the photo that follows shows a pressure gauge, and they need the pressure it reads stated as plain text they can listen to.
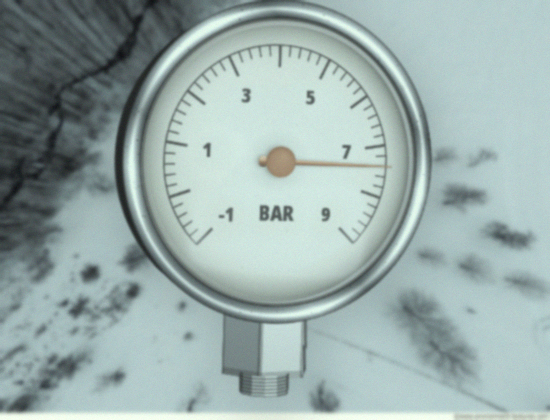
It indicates 7.4 bar
